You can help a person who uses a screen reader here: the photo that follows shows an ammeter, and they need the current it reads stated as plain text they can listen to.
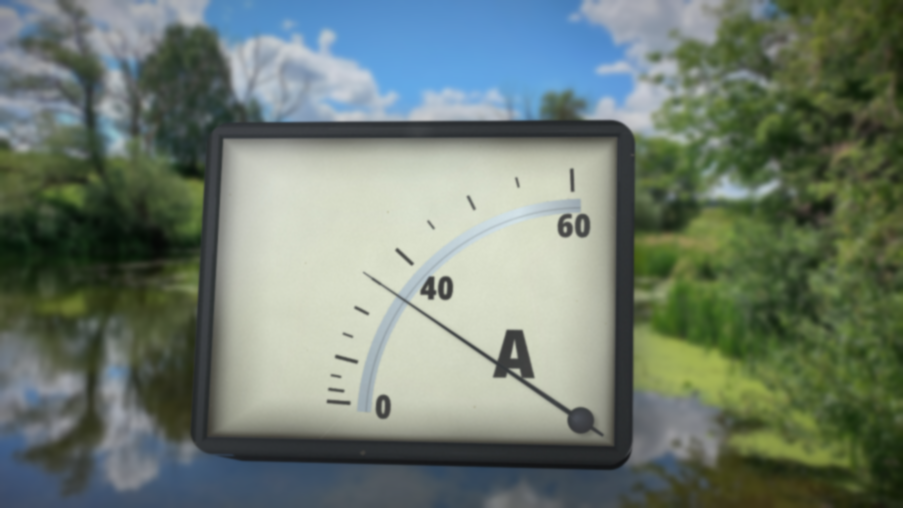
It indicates 35 A
